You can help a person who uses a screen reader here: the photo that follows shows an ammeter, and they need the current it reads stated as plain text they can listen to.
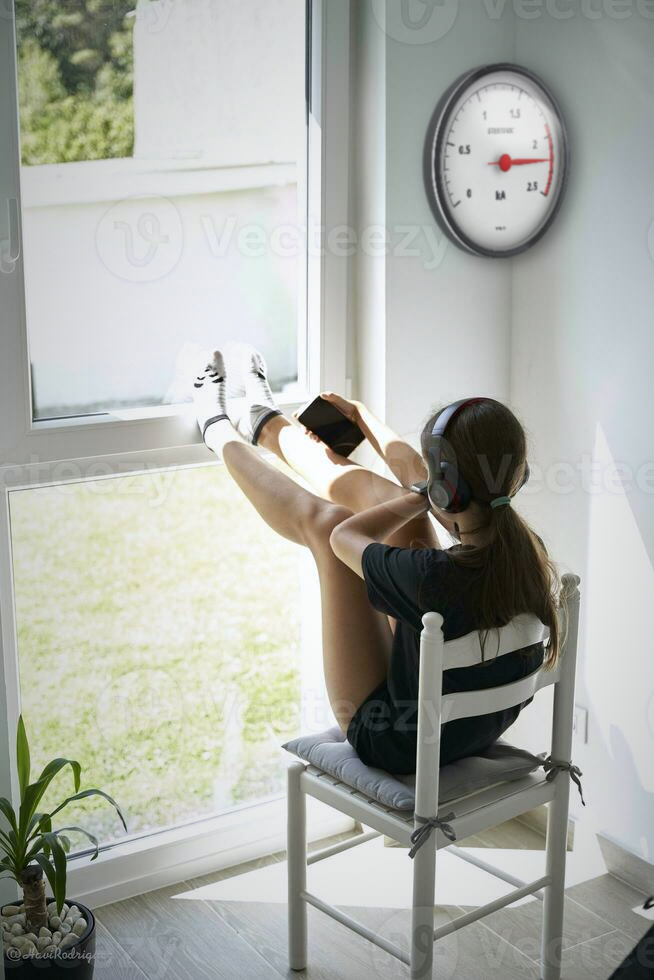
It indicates 2.2 kA
